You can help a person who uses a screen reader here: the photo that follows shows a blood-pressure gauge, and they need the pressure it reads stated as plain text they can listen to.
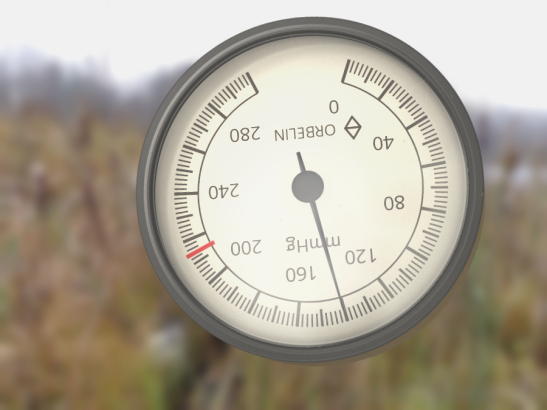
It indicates 140 mmHg
